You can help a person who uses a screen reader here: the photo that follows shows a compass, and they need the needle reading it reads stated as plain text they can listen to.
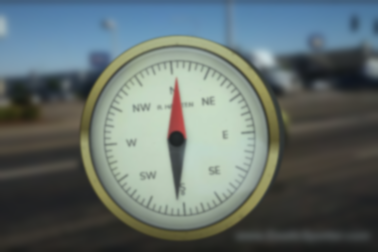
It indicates 5 °
